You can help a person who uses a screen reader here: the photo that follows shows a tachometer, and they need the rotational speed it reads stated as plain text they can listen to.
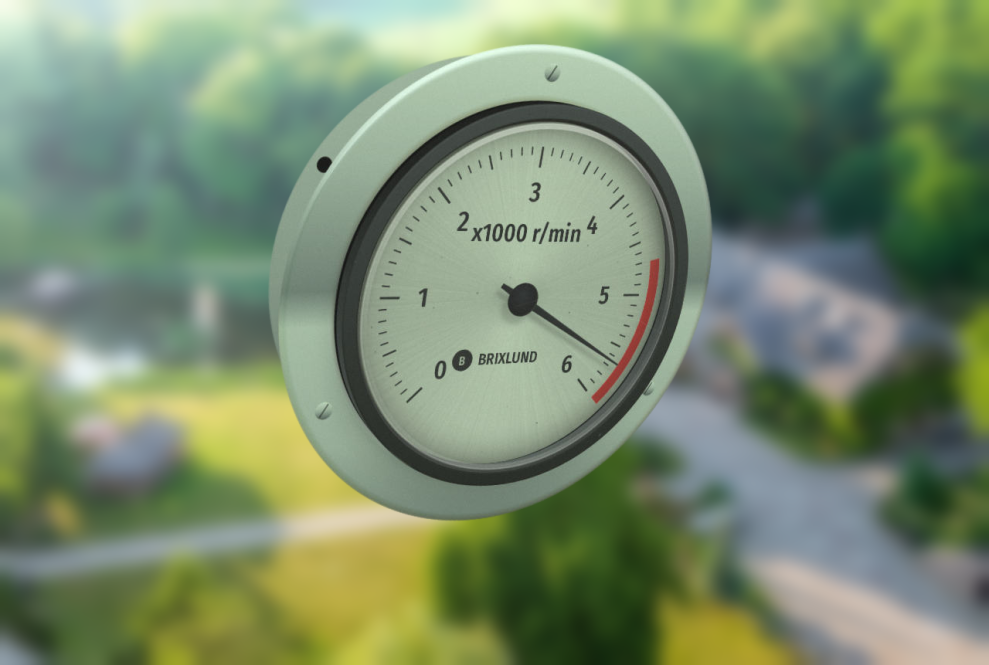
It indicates 5650 rpm
